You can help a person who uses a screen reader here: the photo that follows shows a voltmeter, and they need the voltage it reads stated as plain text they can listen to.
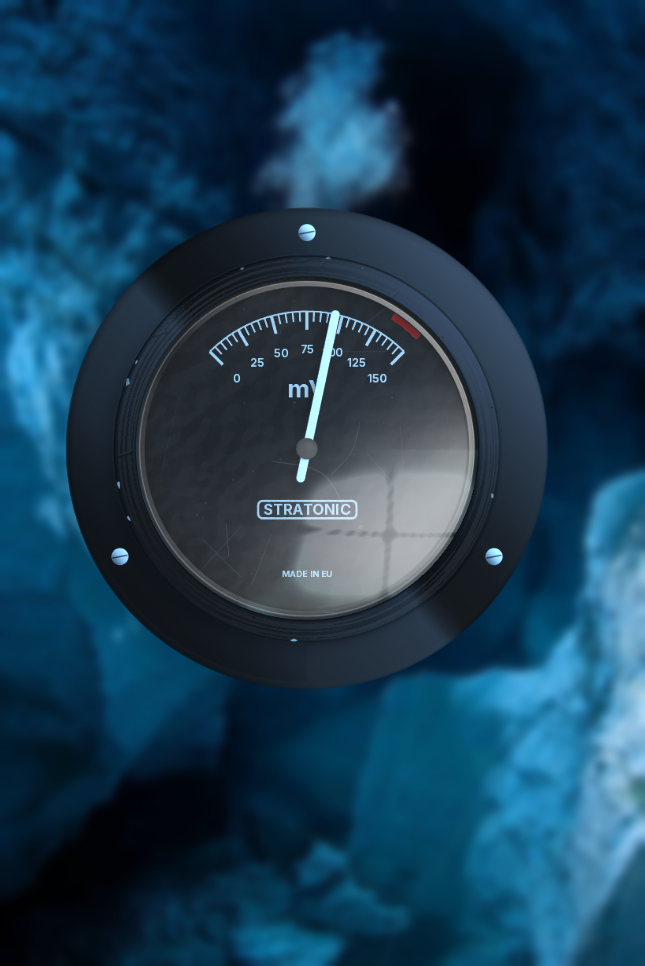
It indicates 95 mV
